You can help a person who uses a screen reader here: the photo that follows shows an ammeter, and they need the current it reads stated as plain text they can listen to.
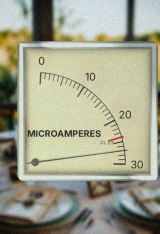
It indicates 27 µA
